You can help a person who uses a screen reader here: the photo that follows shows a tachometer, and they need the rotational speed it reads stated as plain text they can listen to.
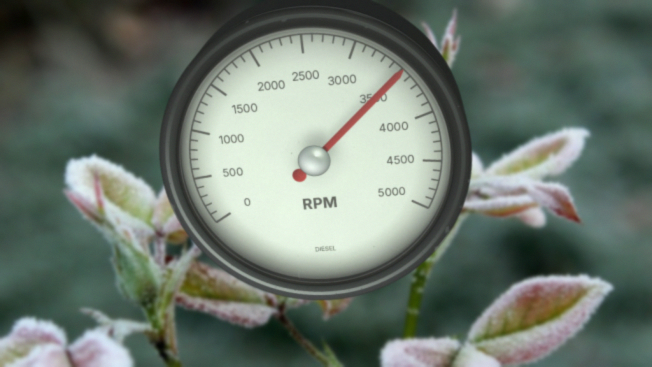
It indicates 3500 rpm
